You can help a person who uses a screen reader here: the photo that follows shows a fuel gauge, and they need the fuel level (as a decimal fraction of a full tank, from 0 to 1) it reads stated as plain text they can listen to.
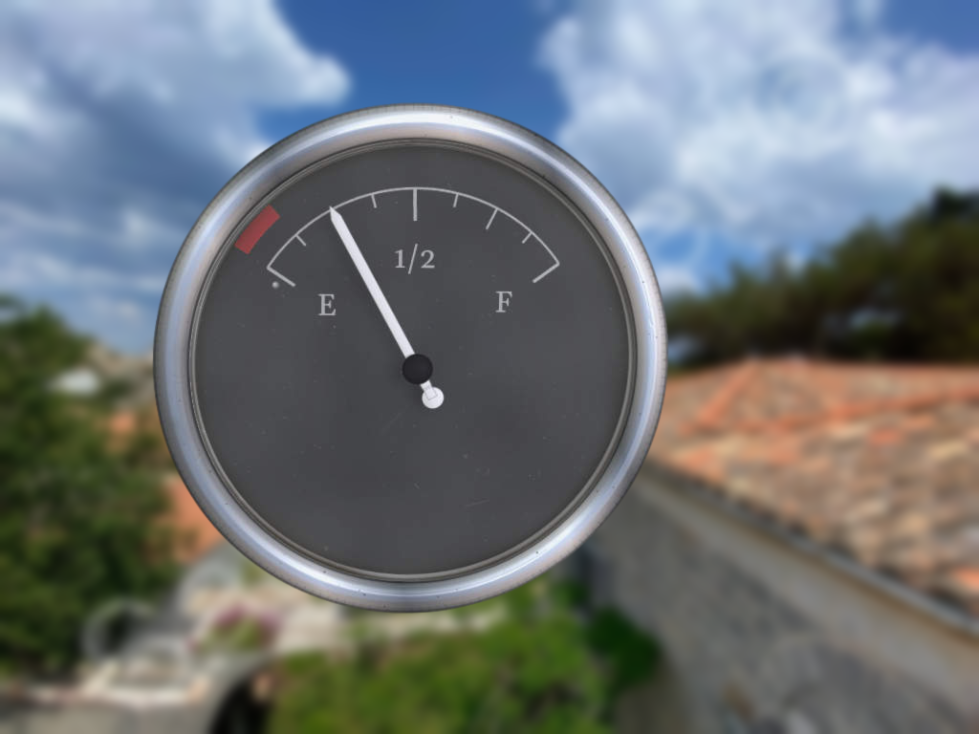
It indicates 0.25
